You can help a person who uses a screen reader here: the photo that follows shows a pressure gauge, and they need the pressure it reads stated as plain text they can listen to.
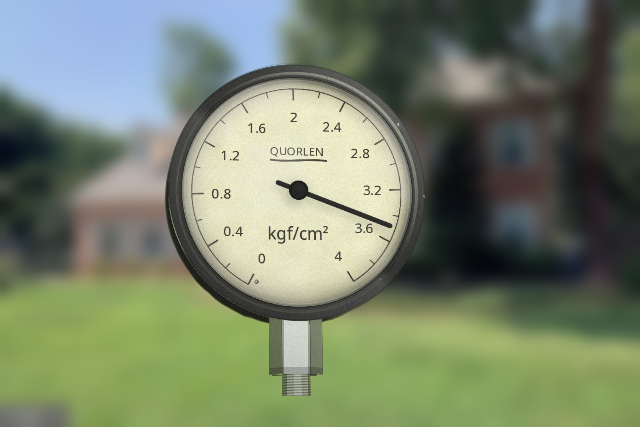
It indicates 3.5 kg/cm²
